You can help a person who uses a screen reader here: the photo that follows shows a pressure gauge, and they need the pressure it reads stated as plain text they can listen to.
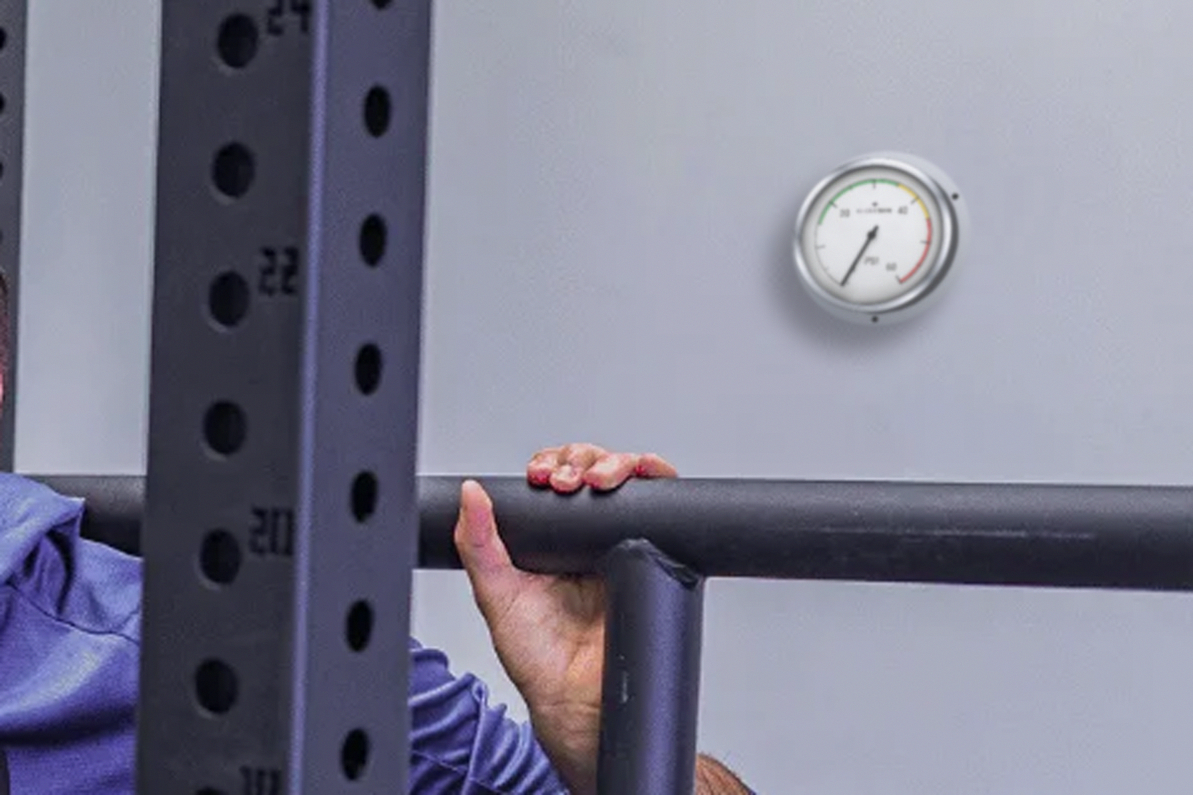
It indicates 0 psi
